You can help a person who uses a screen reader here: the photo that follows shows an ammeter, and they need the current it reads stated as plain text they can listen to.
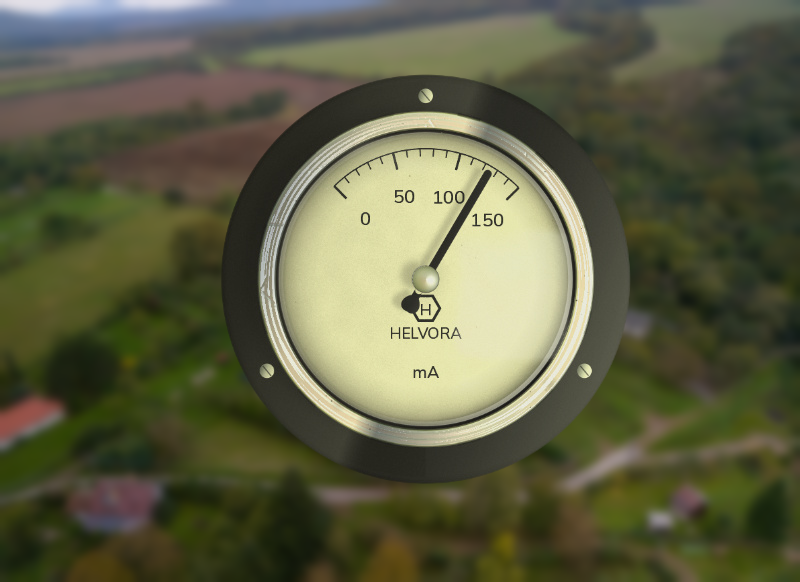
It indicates 125 mA
